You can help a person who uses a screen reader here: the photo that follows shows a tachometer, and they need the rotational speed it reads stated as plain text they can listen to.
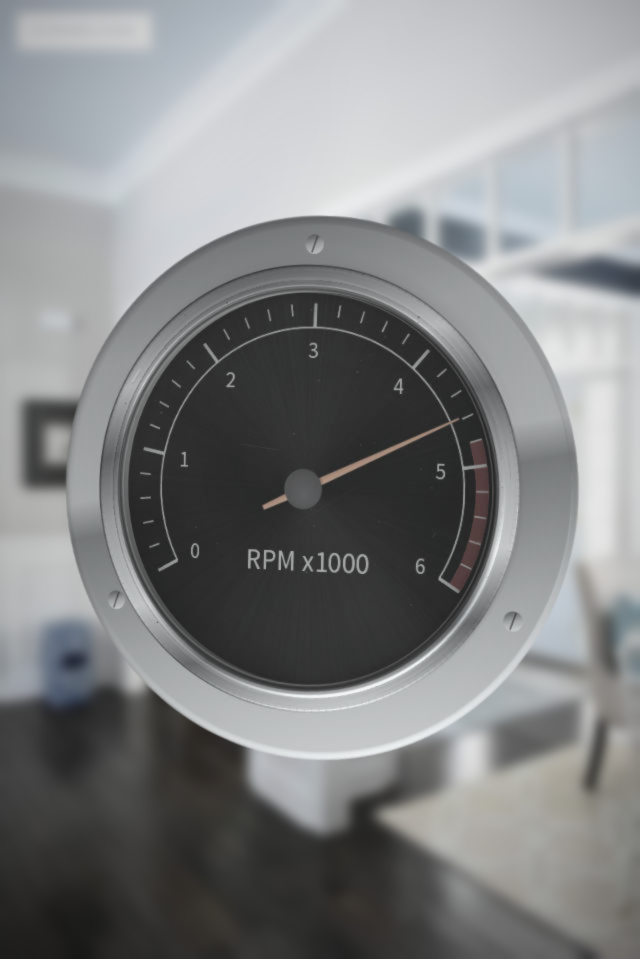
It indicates 4600 rpm
